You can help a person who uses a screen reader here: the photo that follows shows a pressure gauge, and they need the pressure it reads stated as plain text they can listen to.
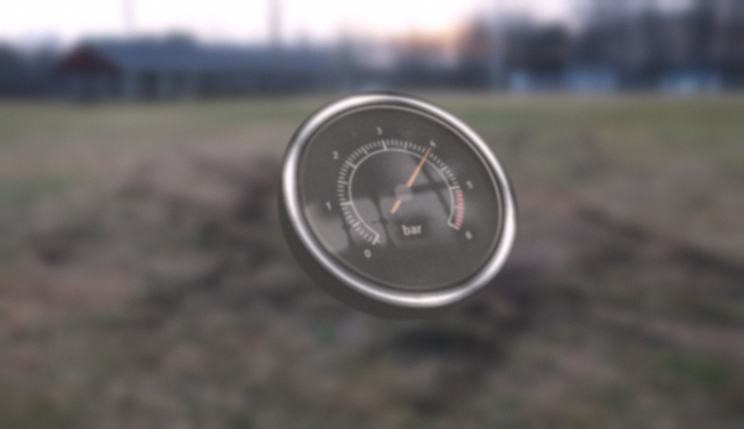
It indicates 4 bar
